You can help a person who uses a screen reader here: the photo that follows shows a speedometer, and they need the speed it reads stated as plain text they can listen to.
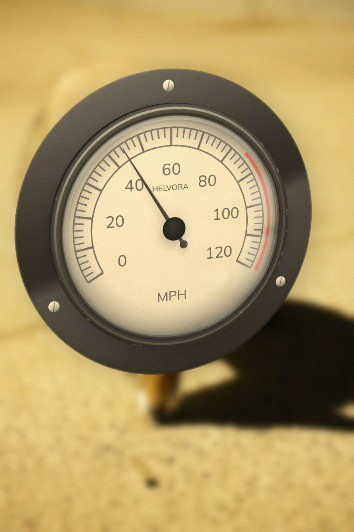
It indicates 44 mph
